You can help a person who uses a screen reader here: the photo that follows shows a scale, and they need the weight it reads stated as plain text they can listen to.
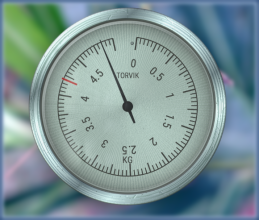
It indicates 4.85 kg
